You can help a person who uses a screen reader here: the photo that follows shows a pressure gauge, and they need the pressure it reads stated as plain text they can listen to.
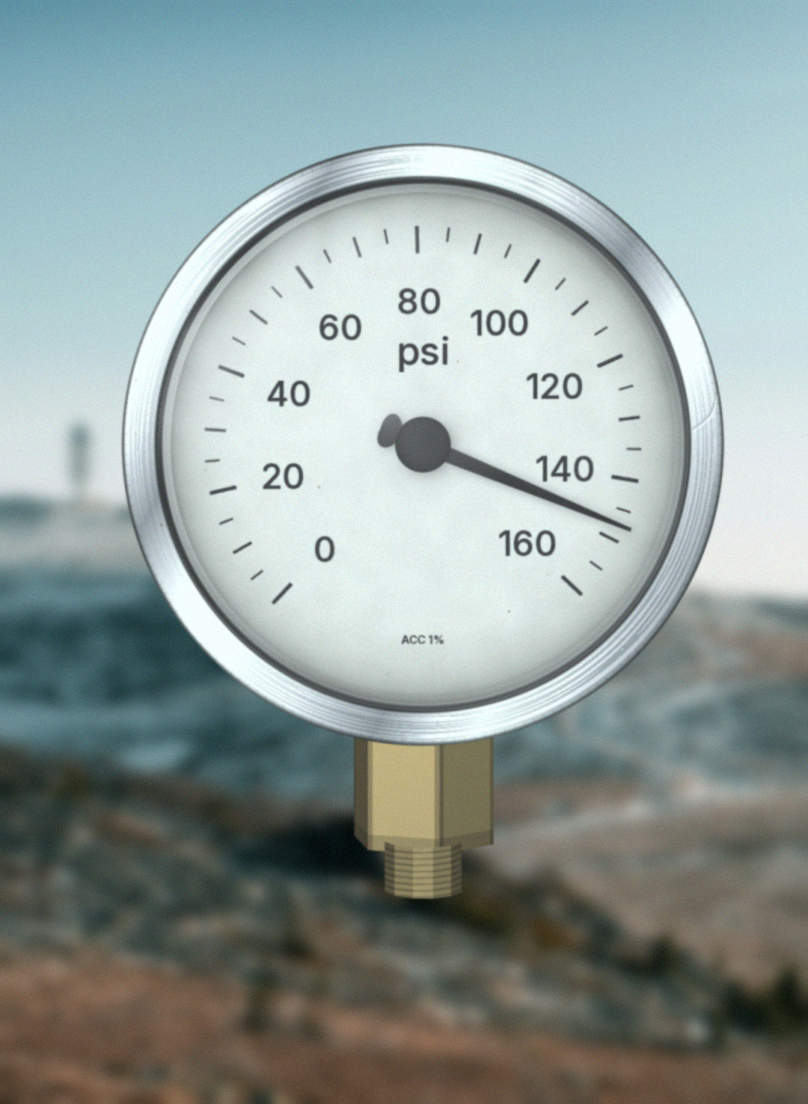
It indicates 147.5 psi
